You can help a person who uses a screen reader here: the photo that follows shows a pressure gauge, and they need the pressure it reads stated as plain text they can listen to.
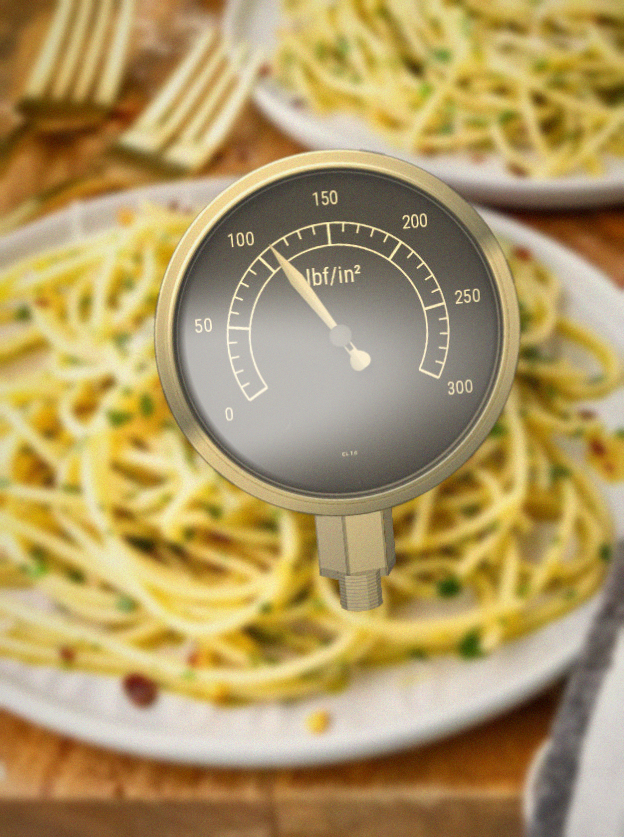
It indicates 110 psi
